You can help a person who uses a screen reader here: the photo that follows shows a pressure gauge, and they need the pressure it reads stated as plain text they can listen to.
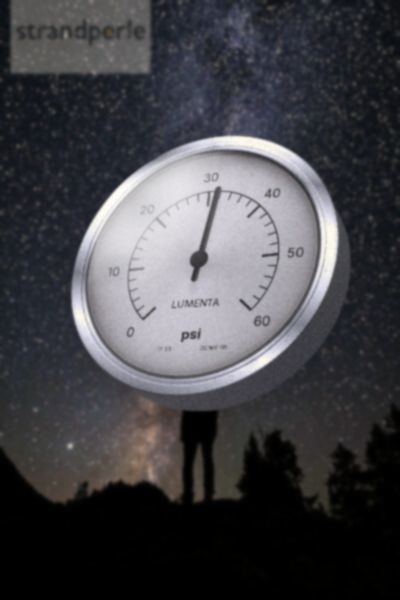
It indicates 32 psi
